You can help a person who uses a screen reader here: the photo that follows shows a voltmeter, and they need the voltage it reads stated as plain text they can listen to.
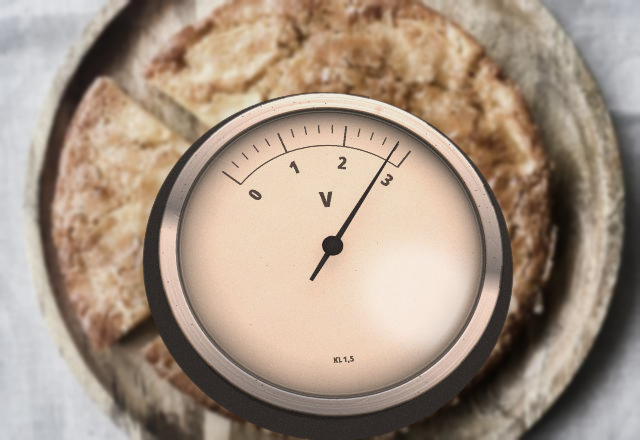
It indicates 2.8 V
